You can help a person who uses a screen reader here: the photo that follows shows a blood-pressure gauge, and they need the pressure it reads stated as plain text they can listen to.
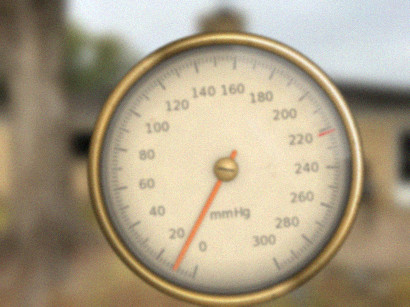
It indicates 10 mmHg
